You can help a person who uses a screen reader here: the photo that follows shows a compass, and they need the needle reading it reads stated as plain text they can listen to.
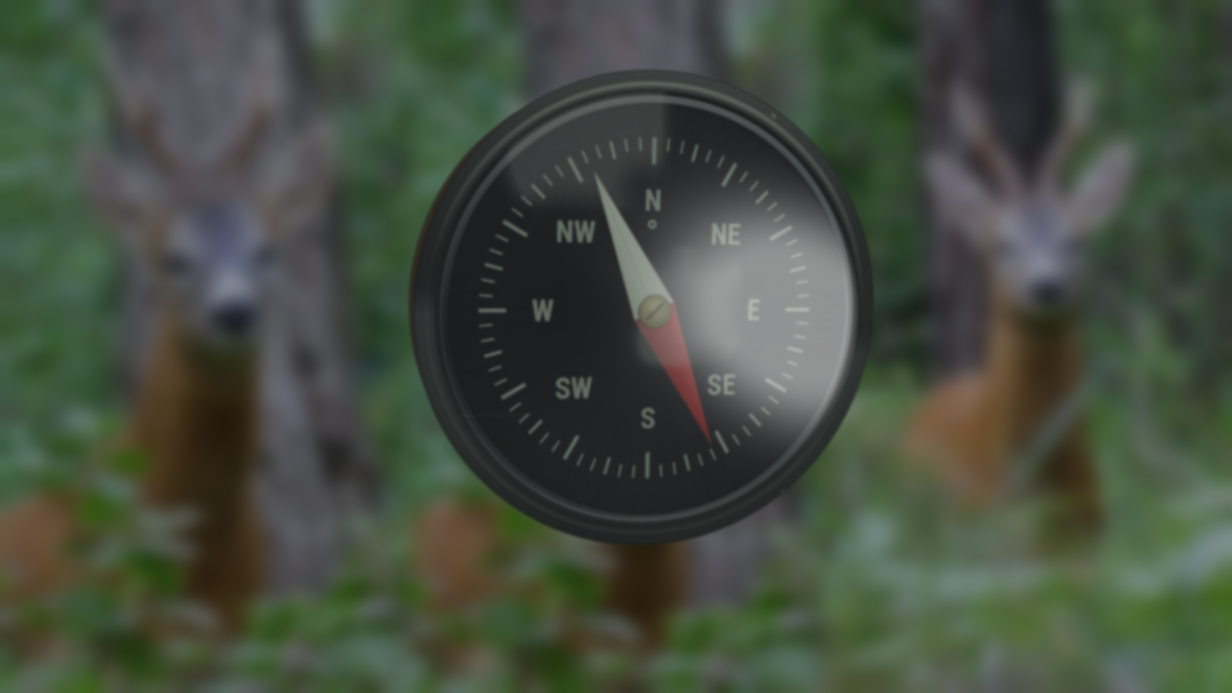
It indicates 155 °
